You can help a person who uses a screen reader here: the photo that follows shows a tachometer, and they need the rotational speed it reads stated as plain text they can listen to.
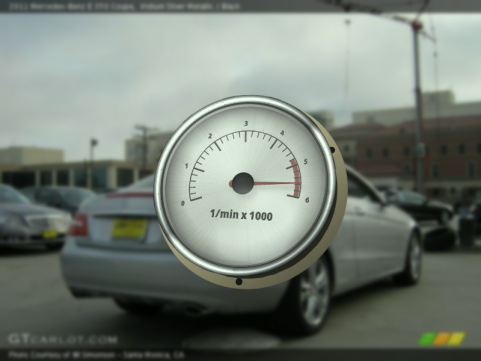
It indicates 5600 rpm
